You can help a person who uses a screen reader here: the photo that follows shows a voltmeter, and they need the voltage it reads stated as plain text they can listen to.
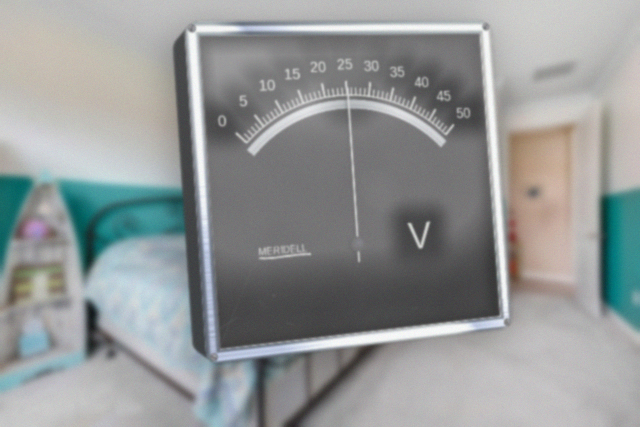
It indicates 25 V
